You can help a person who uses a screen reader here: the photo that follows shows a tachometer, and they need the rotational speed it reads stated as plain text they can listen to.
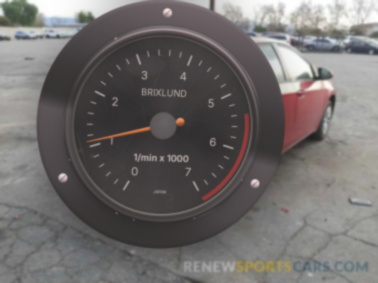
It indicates 1100 rpm
